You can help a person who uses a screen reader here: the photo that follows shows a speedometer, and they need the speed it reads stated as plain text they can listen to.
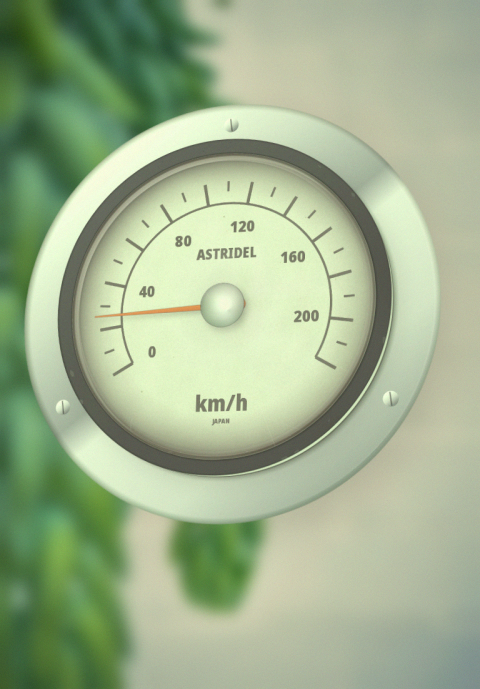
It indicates 25 km/h
